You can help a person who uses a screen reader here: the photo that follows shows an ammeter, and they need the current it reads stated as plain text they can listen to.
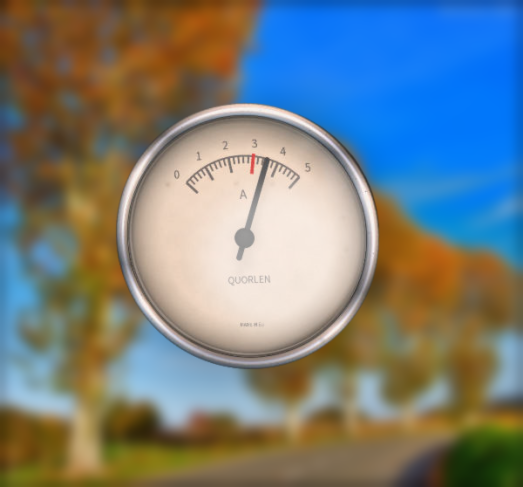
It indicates 3.6 A
